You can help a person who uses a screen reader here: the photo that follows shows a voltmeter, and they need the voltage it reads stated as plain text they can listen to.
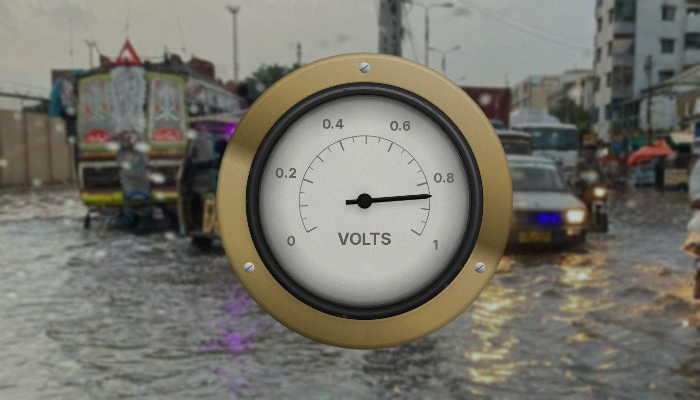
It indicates 0.85 V
